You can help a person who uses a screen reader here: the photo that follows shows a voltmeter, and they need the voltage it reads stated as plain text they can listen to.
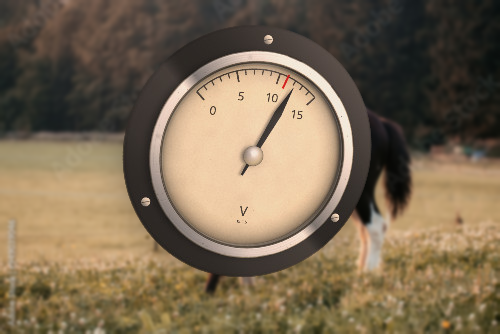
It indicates 12 V
